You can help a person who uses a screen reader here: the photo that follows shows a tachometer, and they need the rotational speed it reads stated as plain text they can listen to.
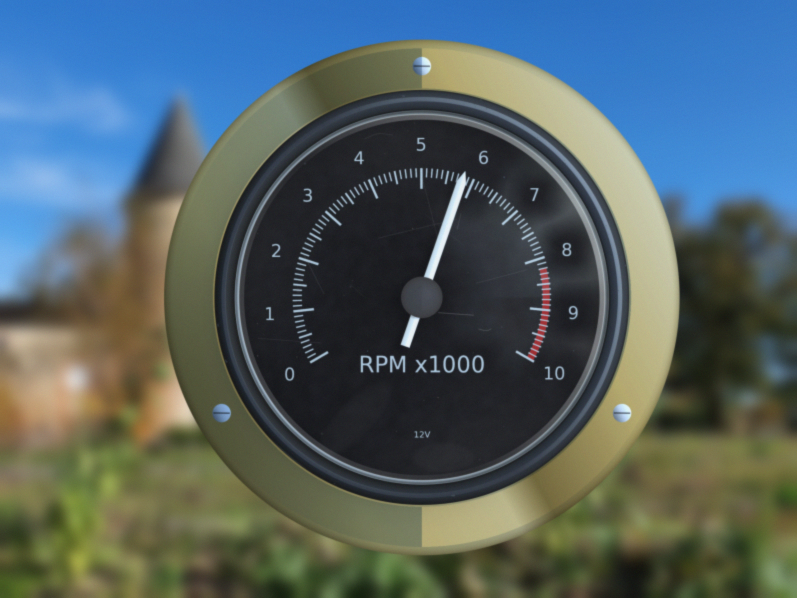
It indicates 5800 rpm
